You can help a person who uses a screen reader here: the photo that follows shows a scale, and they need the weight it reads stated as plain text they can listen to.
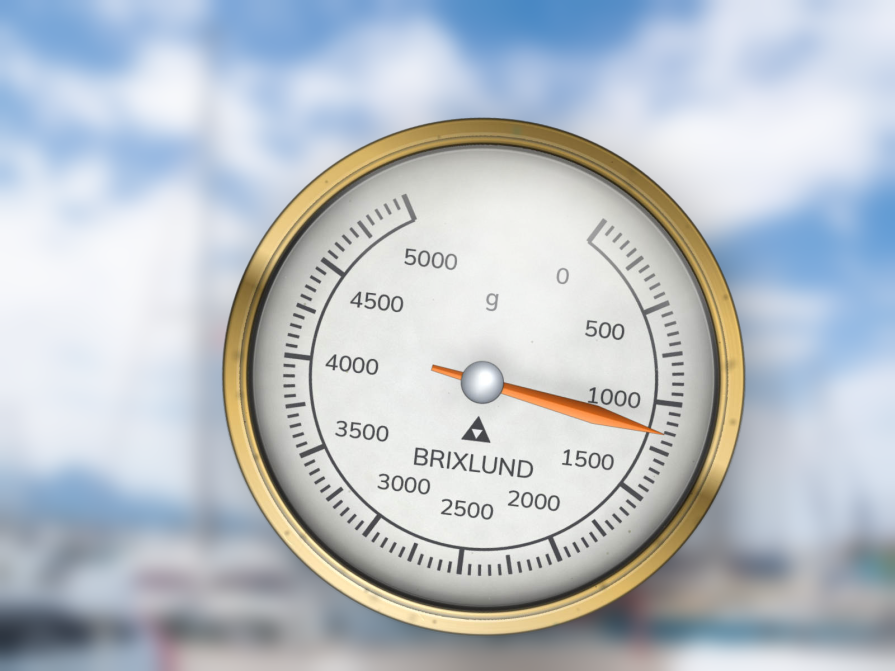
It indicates 1150 g
